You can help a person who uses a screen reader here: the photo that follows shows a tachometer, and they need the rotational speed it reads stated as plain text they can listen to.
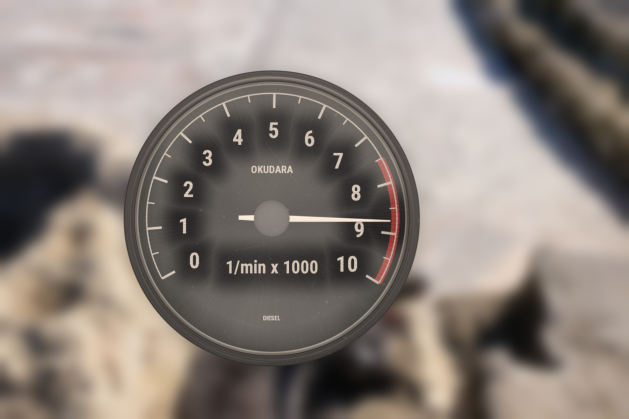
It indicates 8750 rpm
